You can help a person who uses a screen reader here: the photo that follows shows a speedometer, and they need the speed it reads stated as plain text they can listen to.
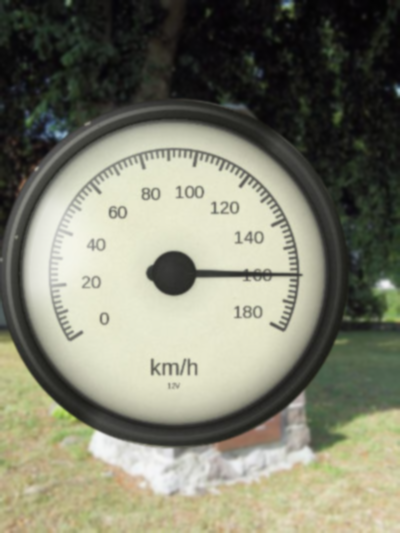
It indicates 160 km/h
